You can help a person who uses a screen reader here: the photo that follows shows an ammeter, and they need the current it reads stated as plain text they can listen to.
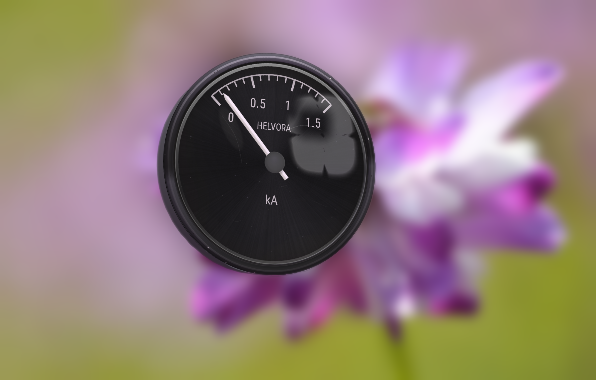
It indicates 0.1 kA
